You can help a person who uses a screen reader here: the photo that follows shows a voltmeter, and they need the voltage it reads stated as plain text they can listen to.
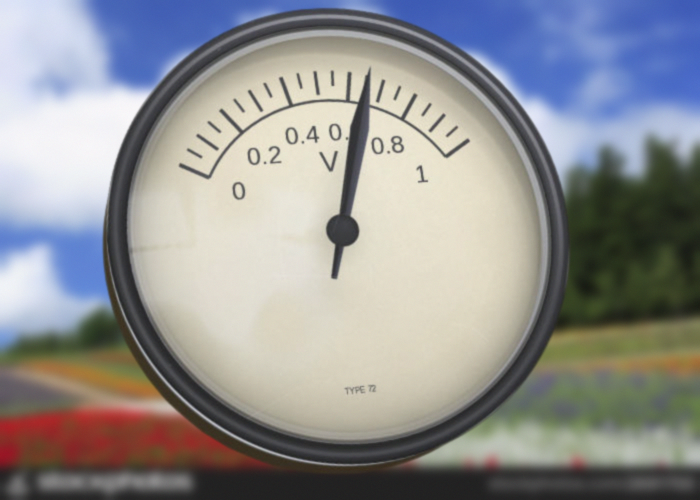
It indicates 0.65 V
